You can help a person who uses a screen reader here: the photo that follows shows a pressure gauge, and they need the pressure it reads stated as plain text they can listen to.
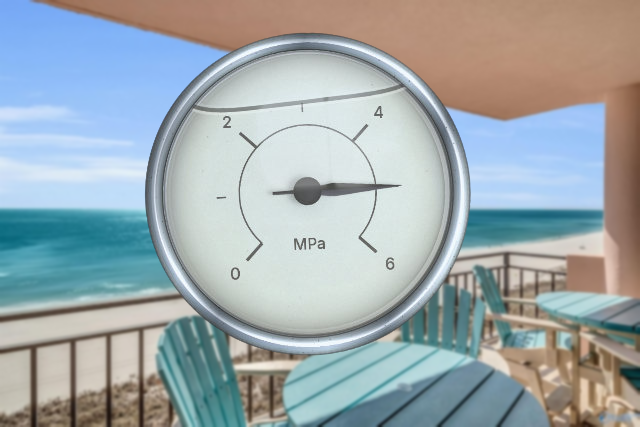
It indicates 5 MPa
